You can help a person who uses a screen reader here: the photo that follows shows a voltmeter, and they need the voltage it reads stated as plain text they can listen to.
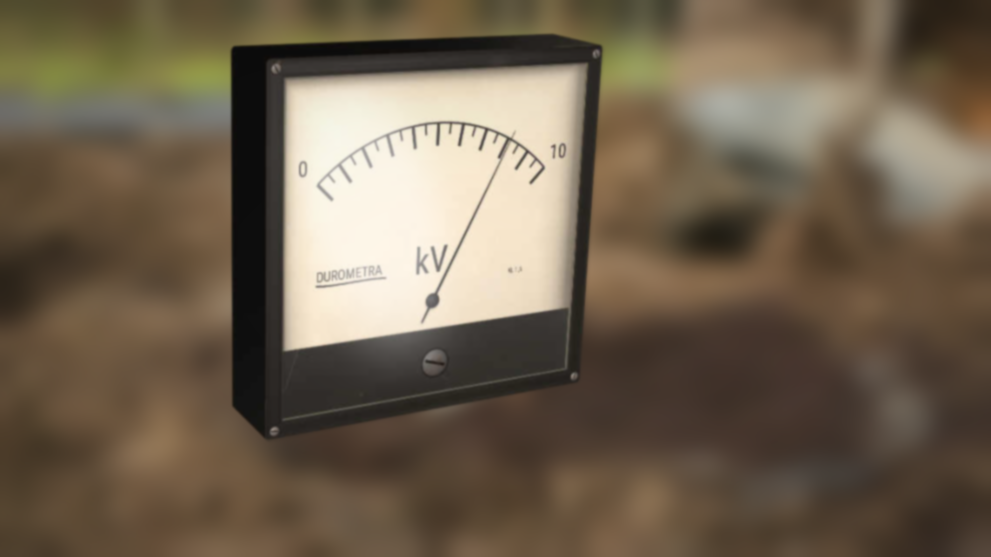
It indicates 8 kV
